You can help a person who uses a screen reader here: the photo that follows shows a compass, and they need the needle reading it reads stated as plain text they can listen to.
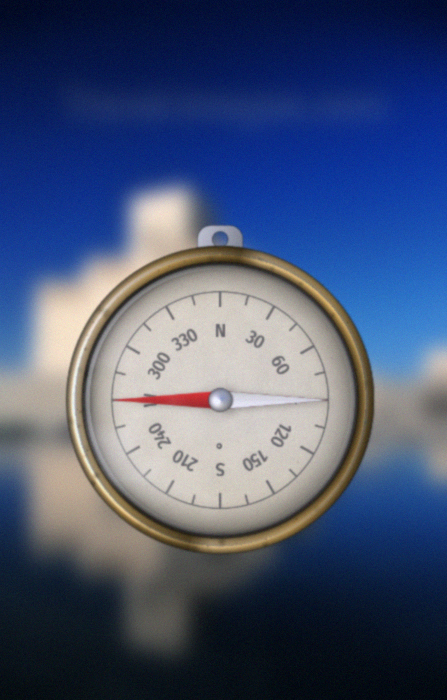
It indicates 270 °
